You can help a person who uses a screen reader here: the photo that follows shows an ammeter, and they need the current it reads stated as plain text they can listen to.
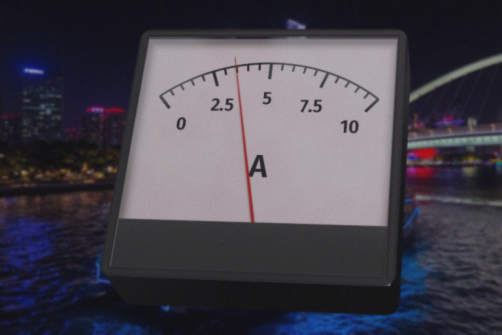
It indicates 3.5 A
